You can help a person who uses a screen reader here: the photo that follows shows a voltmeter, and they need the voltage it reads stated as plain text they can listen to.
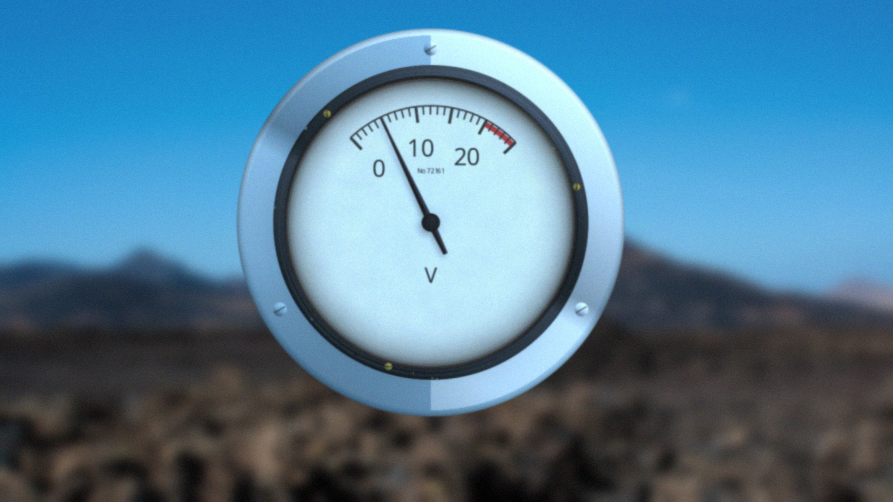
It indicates 5 V
